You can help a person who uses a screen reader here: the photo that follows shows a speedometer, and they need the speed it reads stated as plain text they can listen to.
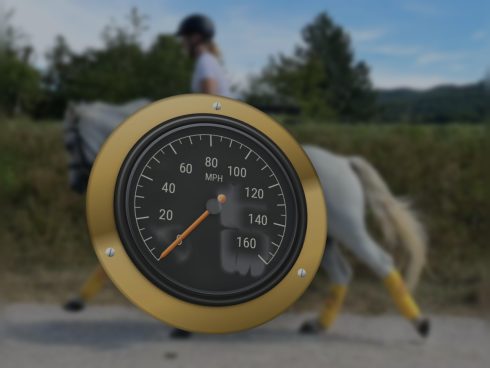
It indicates 0 mph
